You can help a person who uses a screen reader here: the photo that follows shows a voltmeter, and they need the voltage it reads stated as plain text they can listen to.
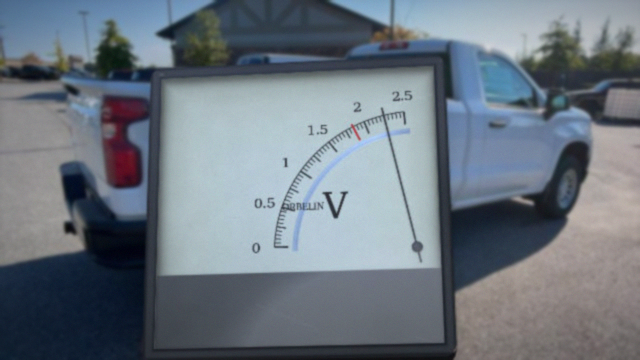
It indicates 2.25 V
